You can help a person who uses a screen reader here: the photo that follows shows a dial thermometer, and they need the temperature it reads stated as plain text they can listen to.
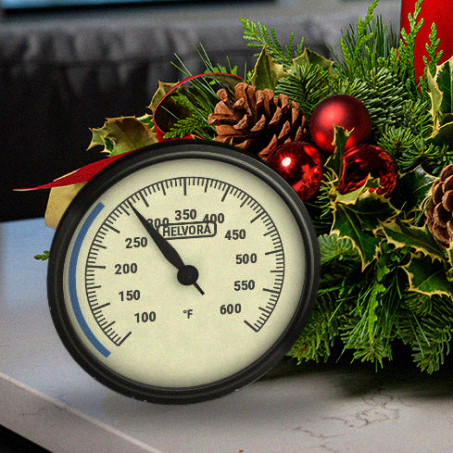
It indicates 285 °F
